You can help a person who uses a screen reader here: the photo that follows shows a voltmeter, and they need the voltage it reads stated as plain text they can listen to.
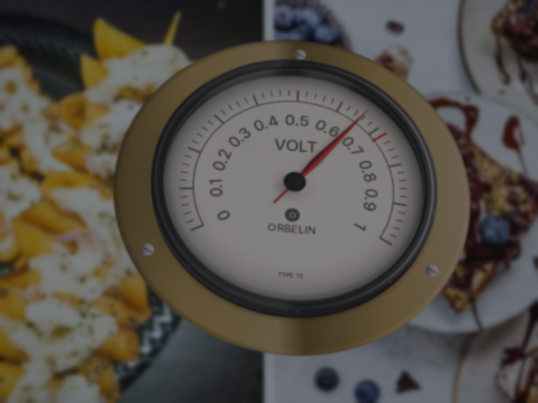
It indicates 0.66 V
